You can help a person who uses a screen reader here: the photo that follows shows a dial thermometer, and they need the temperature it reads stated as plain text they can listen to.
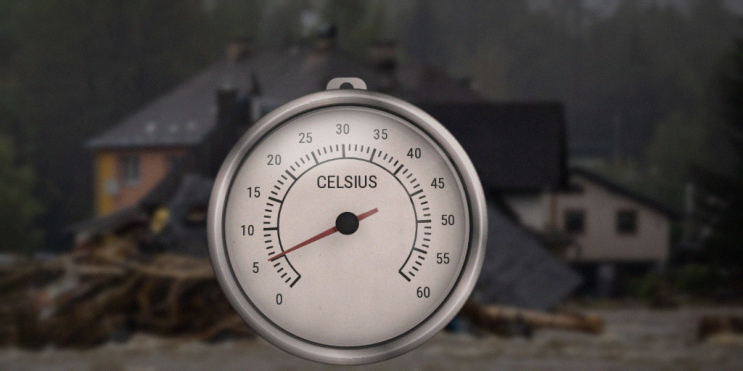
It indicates 5 °C
